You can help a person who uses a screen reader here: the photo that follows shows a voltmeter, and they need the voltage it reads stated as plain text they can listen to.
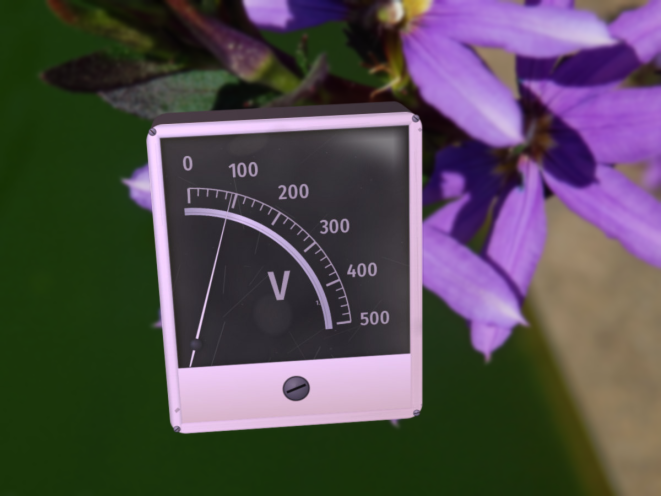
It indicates 90 V
